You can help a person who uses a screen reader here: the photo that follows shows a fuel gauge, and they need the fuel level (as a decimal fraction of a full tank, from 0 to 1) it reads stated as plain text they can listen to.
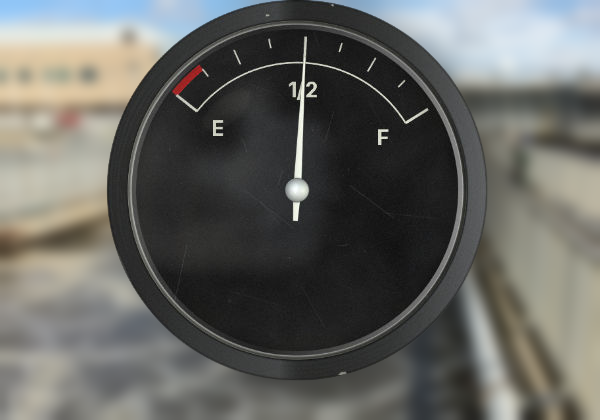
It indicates 0.5
